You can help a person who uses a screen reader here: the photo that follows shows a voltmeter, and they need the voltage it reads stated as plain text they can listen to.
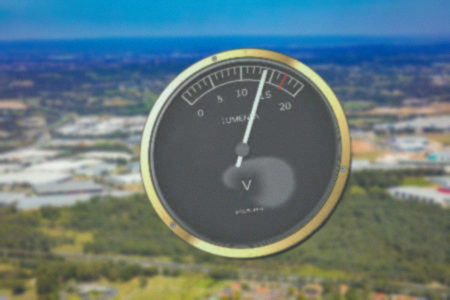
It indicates 14 V
